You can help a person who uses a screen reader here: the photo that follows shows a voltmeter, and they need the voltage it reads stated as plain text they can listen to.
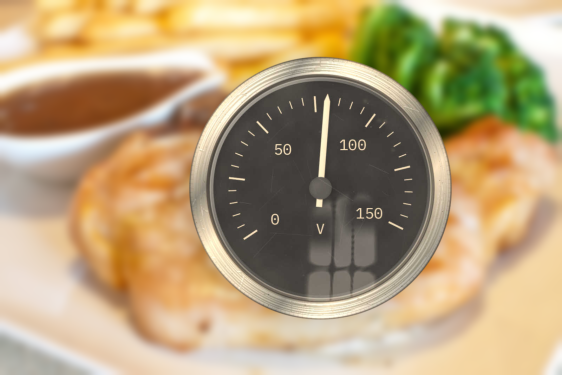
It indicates 80 V
